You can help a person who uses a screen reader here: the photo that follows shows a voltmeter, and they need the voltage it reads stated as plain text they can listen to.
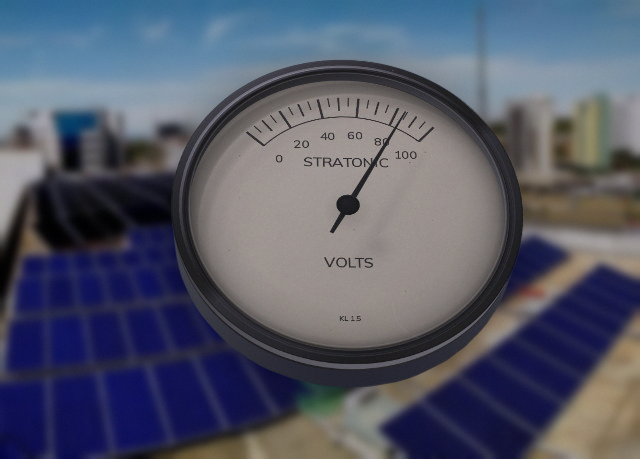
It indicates 85 V
